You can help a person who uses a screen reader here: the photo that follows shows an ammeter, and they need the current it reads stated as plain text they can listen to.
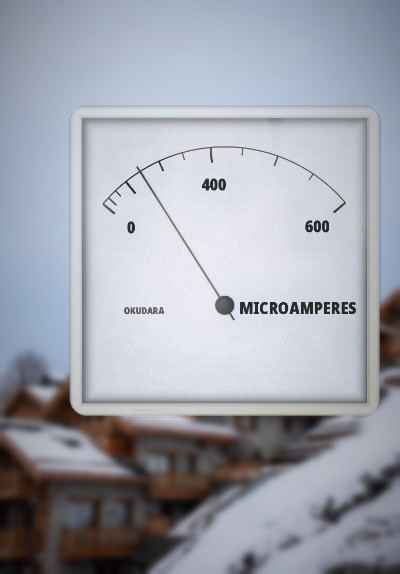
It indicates 250 µA
